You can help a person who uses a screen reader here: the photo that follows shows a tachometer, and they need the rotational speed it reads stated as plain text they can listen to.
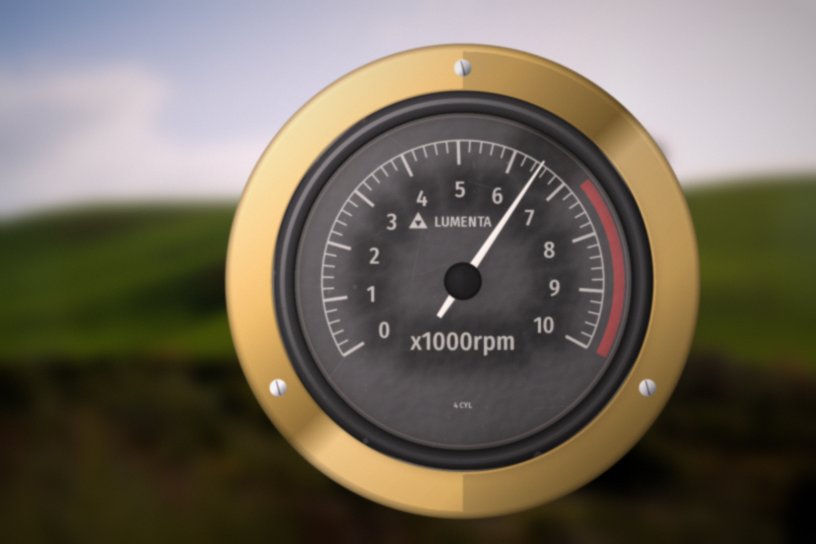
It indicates 6500 rpm
